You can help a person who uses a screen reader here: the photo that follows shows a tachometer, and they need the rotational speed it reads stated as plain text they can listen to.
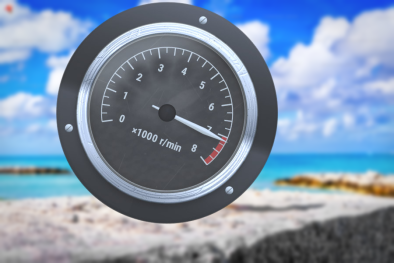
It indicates 7125 rpm
